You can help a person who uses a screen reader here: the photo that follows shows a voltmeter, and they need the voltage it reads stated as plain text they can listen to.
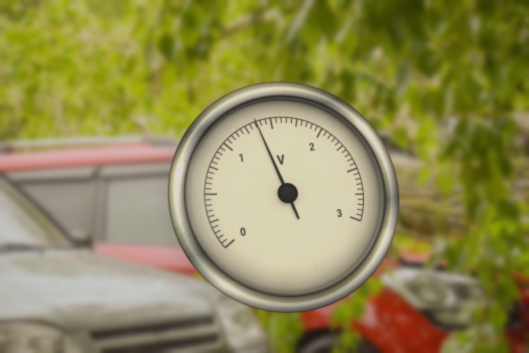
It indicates 1.35 V
